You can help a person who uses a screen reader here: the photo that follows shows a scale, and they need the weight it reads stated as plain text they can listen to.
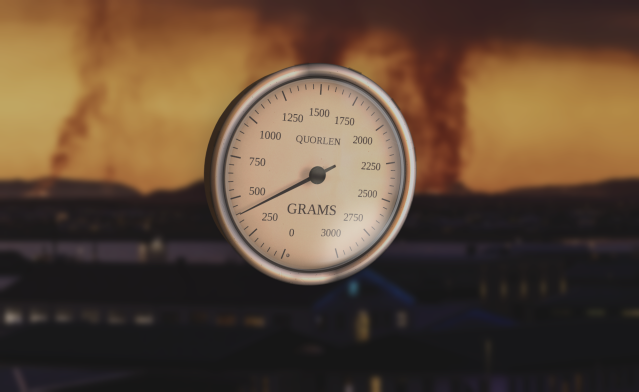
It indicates 400 g
